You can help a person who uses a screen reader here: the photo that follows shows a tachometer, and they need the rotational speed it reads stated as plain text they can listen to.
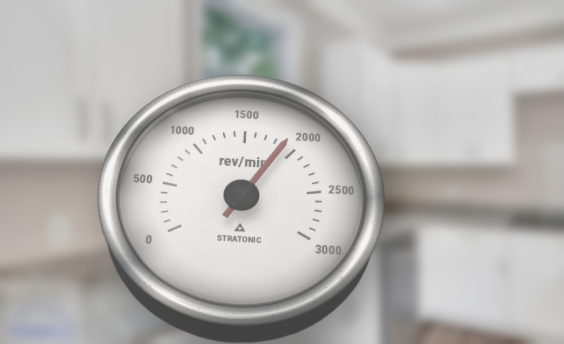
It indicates 1900 rpm
